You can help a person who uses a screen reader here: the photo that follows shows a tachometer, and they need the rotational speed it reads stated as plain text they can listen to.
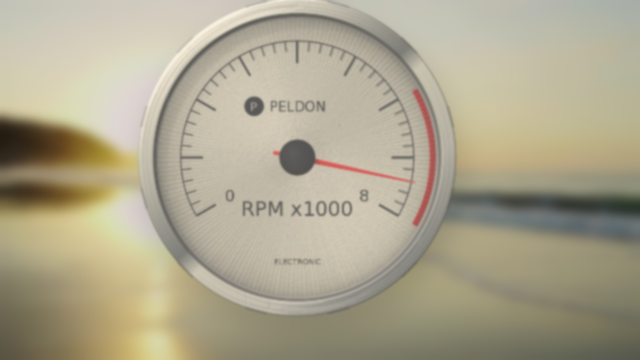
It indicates 7400 rpm
